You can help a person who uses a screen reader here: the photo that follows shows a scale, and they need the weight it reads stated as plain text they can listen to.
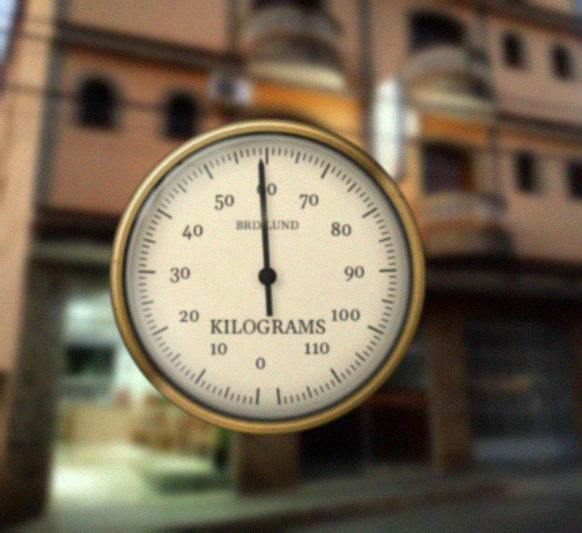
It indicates 59 kg
